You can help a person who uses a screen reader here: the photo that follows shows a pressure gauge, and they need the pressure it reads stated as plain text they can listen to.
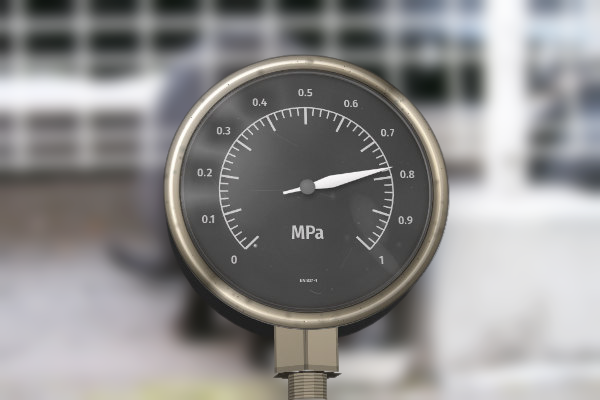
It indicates 0.78 MPa
